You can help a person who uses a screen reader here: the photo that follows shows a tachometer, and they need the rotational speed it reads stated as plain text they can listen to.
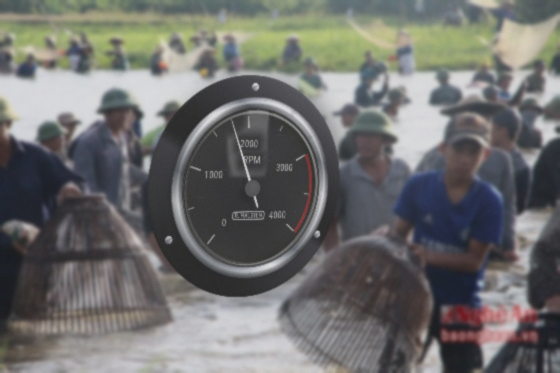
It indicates 1750 rpm
